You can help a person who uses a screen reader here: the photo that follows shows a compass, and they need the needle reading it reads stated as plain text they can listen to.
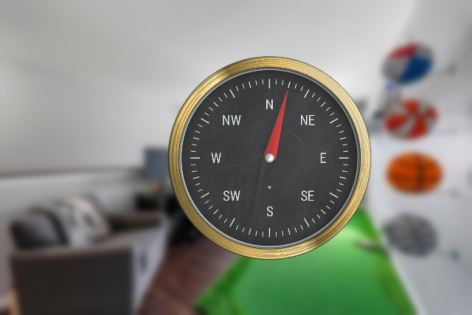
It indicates 15 °
